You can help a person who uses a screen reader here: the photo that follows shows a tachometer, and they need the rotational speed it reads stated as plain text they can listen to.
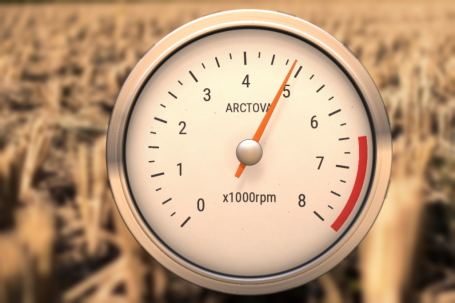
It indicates 4875 rpm
